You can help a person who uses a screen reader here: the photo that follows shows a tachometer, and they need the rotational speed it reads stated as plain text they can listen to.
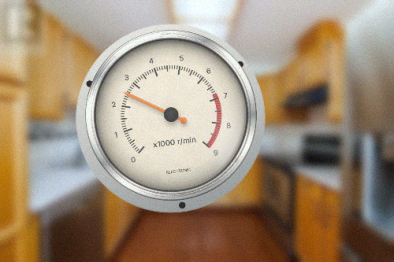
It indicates 2500 rpm
